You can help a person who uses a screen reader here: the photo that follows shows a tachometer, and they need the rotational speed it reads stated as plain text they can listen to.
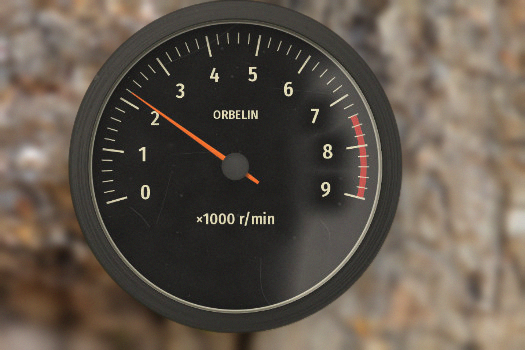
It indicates 2200 rpm
